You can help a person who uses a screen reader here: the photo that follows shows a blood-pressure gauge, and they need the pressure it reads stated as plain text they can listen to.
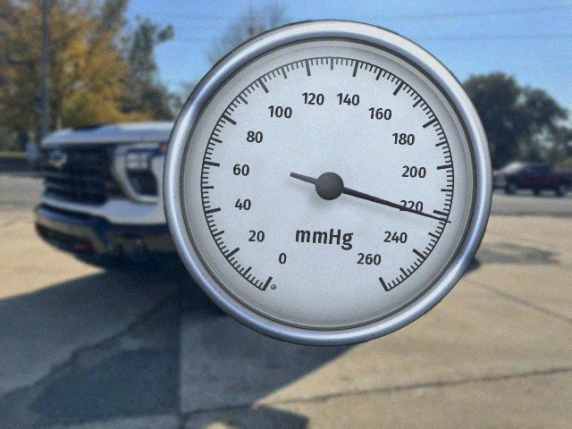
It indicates 222 mmHg
